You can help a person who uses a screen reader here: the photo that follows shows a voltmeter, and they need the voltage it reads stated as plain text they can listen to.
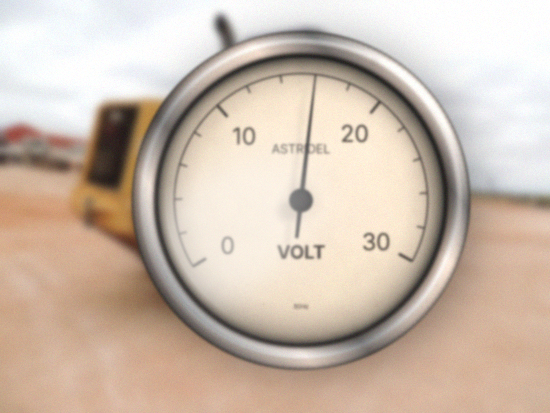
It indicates 16 V
